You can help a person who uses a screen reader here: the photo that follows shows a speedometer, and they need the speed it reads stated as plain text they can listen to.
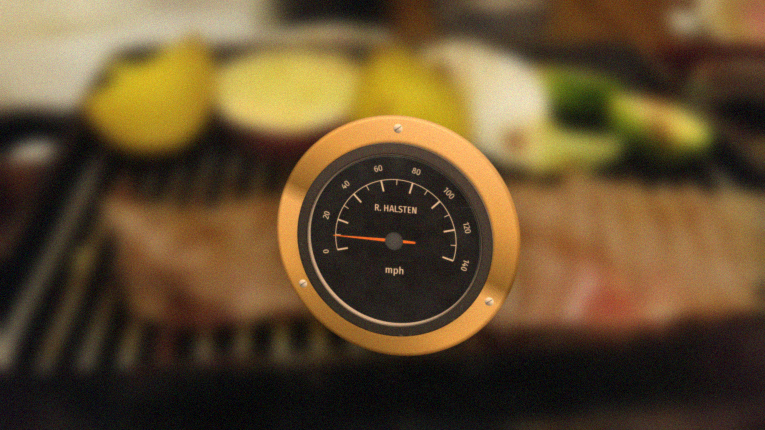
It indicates 10 mph
